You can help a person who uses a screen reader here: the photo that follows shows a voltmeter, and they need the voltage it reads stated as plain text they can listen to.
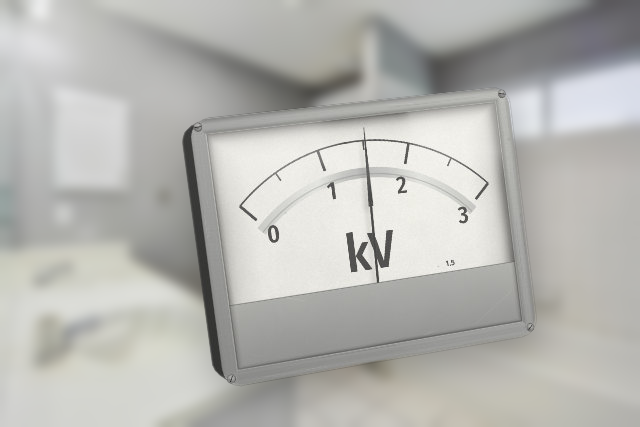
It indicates 1.5 kV
